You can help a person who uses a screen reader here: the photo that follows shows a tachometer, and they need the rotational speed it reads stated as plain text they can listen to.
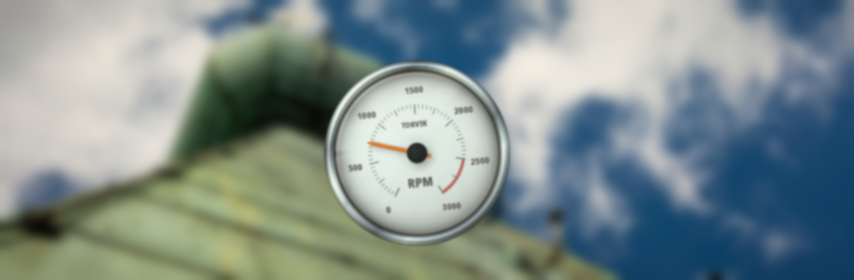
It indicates 750 rpm
